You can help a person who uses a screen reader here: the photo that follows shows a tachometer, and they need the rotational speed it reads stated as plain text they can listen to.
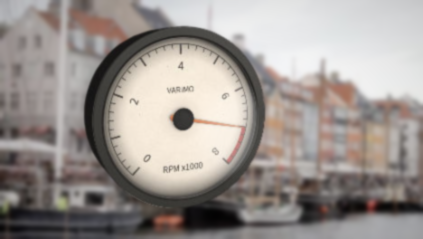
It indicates 7000 rpm
